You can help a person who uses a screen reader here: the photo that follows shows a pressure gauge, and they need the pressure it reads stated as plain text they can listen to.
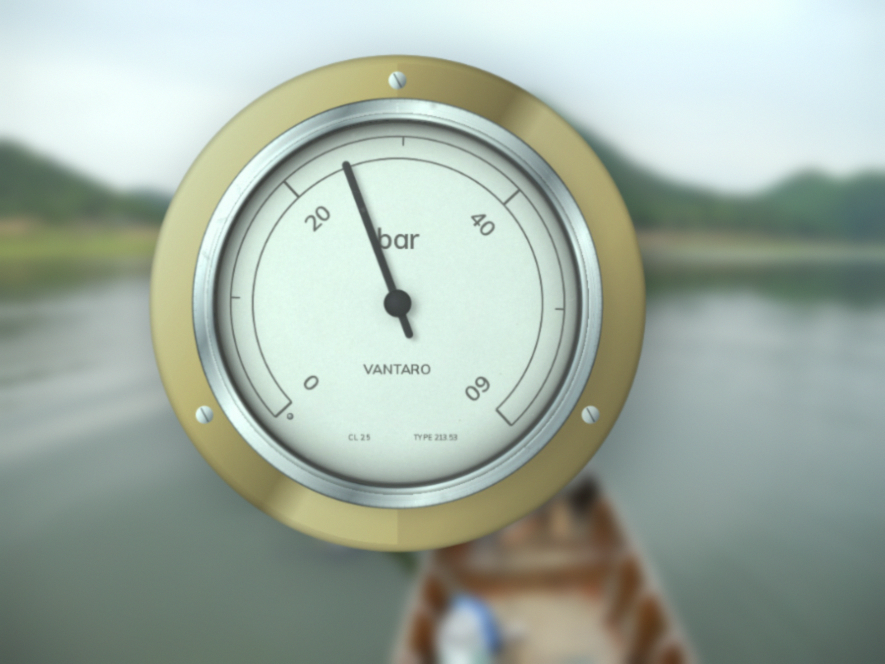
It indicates 25 bar
